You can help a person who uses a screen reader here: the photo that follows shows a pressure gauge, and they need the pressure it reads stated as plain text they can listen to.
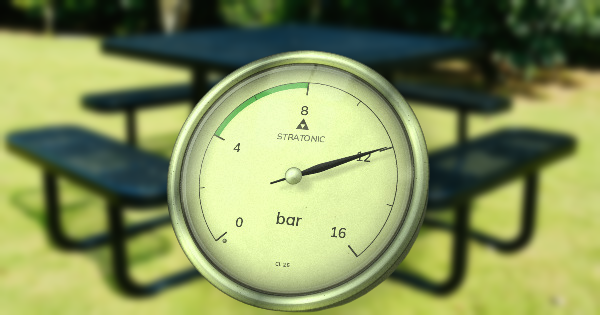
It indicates 12 bar
